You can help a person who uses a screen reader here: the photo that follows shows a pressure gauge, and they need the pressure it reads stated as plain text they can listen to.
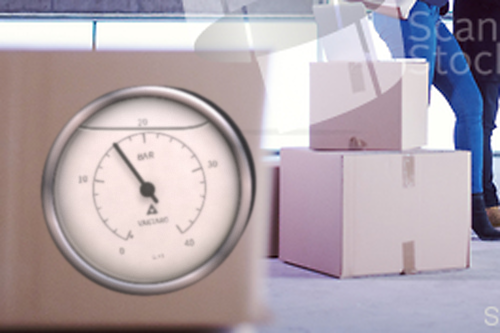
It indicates 16 bar
